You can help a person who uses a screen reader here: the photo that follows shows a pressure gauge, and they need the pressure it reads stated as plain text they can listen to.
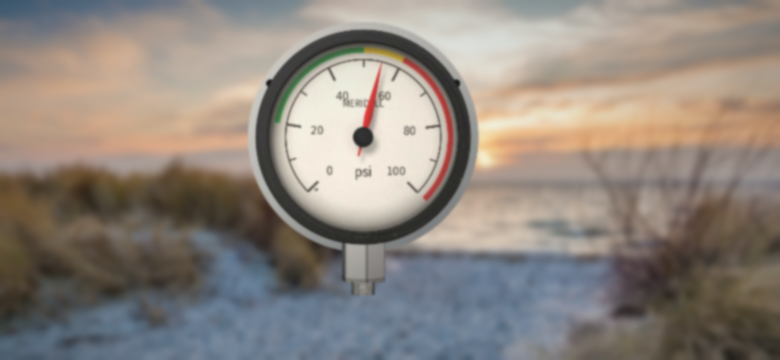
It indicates 55 psi
